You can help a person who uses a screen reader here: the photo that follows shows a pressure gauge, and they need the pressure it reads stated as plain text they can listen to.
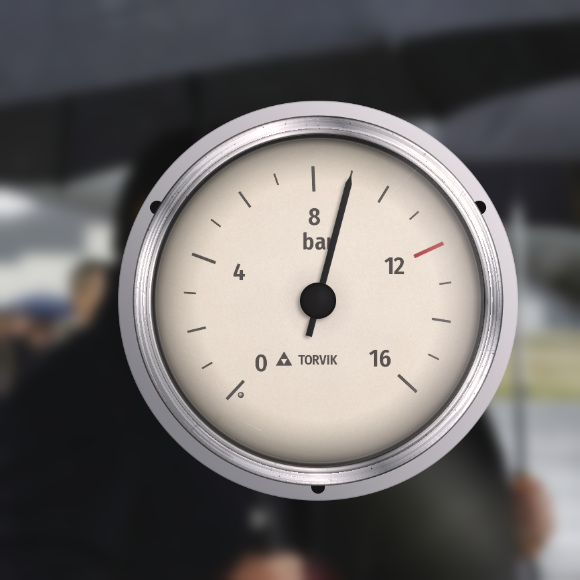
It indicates 9 bar
